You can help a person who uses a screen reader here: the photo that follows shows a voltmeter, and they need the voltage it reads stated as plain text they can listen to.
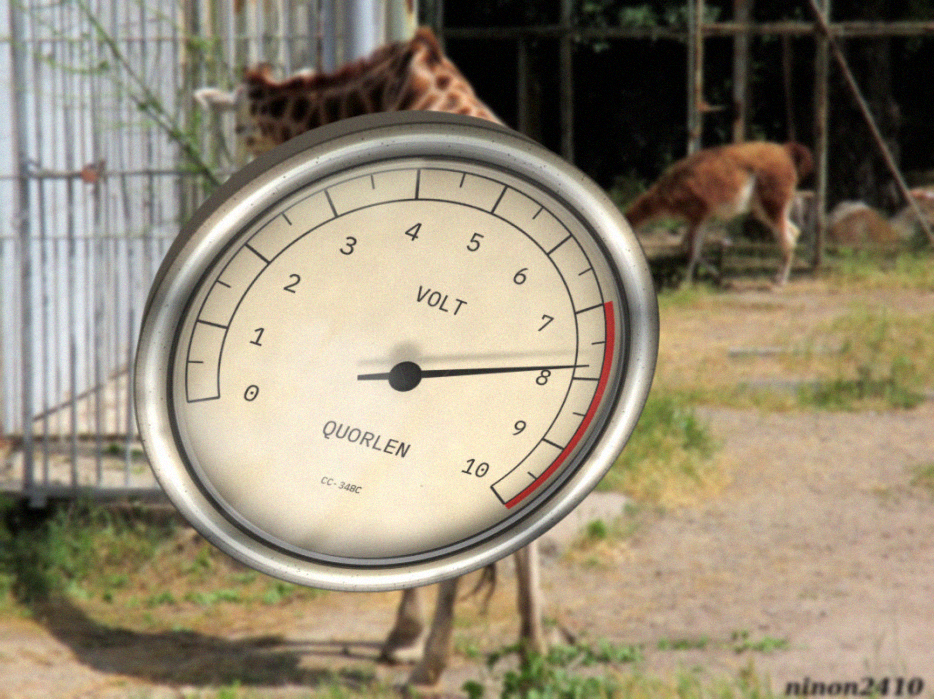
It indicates 7.75 V
